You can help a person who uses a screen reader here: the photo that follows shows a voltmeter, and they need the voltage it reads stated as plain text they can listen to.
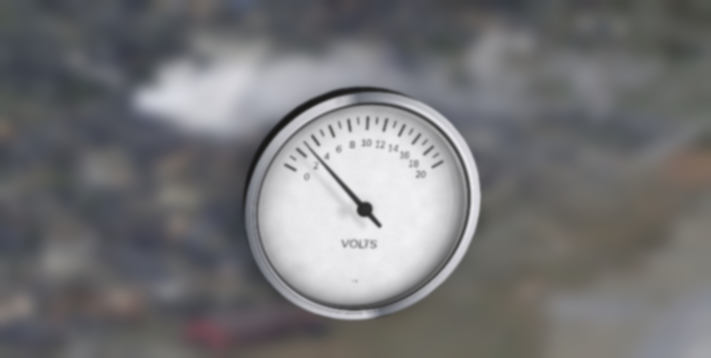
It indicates 3 V
